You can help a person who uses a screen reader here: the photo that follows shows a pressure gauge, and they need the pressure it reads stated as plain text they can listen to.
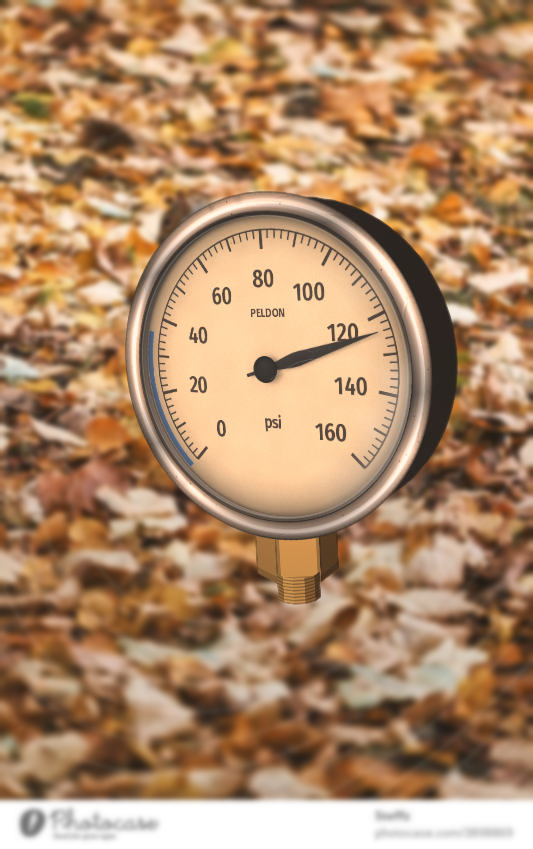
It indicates 124 psi
